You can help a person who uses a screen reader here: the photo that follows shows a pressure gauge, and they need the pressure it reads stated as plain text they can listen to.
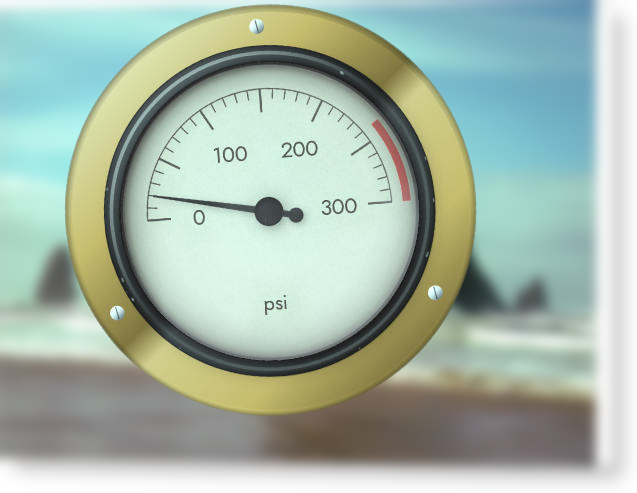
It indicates 20 psi
